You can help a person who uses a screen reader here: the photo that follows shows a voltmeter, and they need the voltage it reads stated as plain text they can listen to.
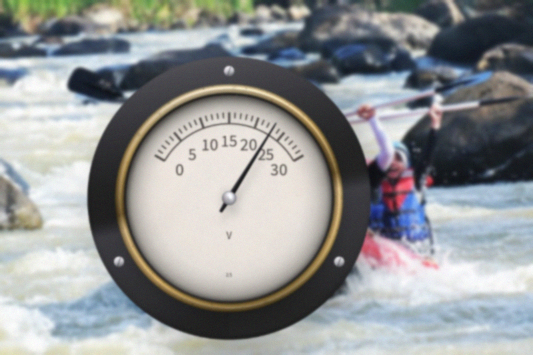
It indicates 23 V
